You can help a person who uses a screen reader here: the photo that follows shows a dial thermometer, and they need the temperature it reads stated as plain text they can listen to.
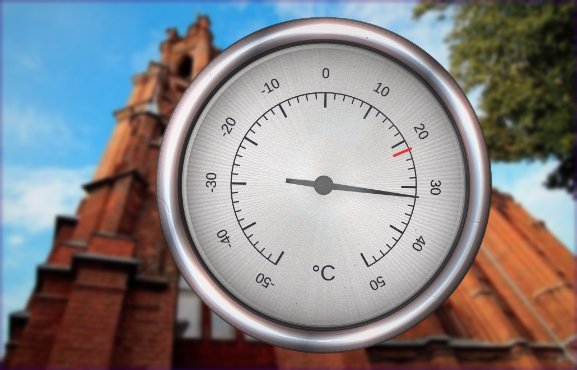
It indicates 32 °C
